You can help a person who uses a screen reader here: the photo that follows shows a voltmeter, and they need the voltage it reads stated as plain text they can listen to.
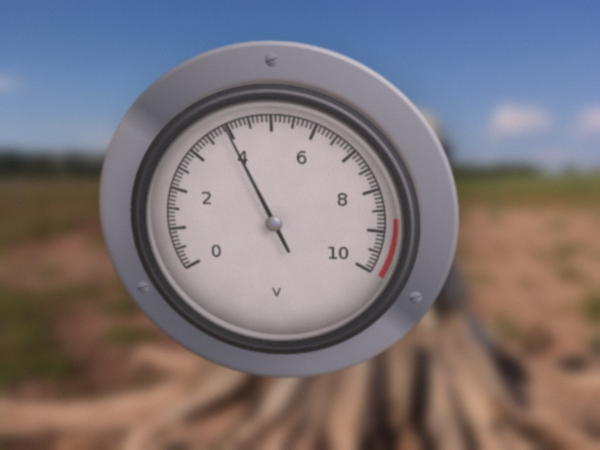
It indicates 4 V
